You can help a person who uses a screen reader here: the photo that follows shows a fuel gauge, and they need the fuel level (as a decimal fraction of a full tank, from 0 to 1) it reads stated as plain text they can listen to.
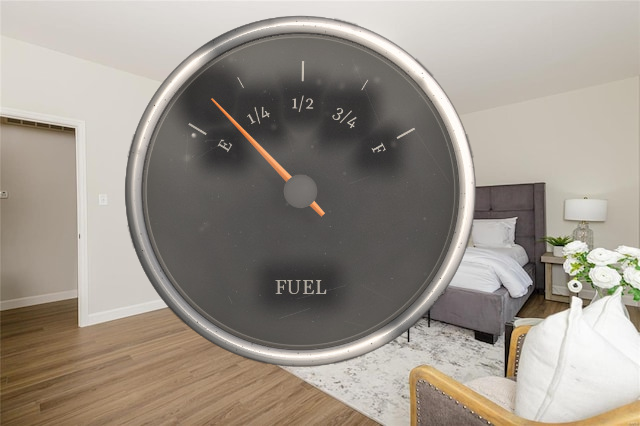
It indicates 0.125
